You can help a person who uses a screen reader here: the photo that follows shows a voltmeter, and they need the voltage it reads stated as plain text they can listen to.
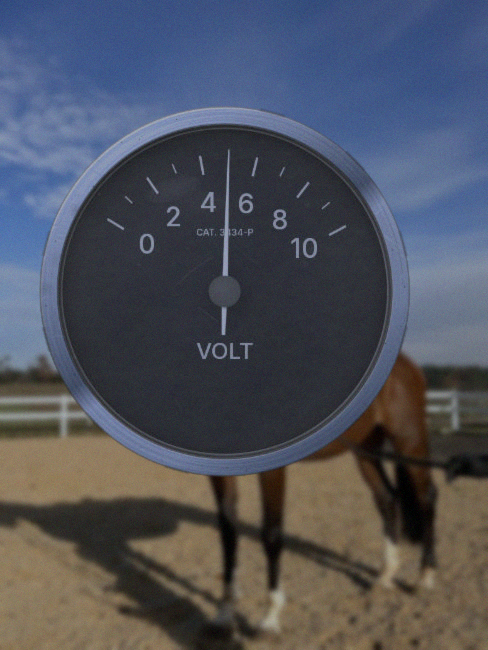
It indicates 5 V
